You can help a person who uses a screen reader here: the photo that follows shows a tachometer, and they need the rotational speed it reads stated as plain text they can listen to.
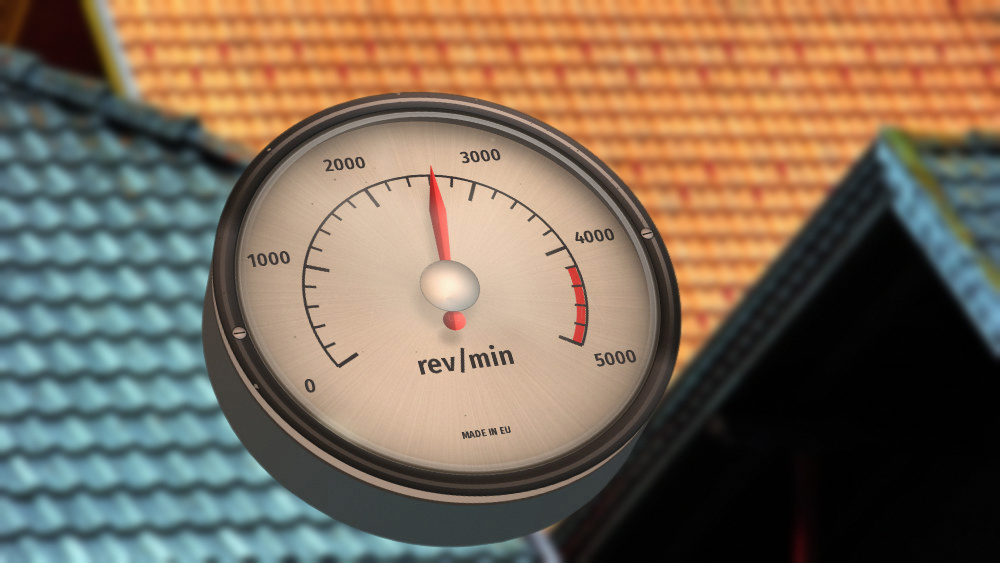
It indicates 2600 rpm
